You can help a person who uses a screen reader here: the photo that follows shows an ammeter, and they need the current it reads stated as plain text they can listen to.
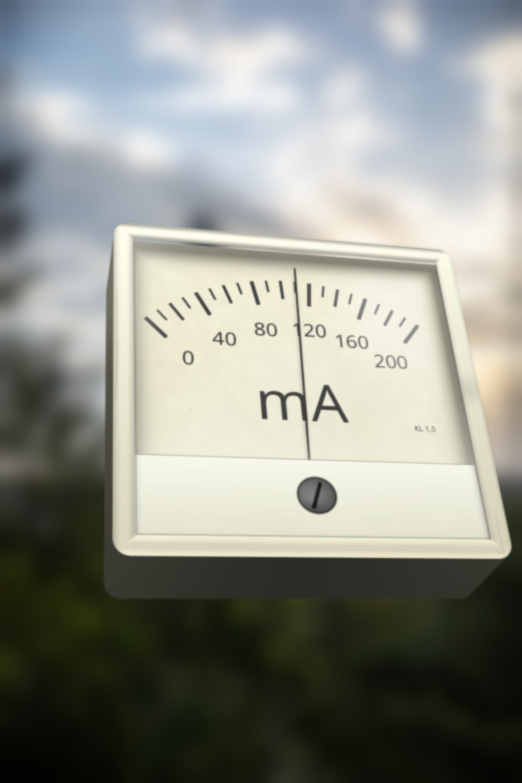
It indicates 110 mA
